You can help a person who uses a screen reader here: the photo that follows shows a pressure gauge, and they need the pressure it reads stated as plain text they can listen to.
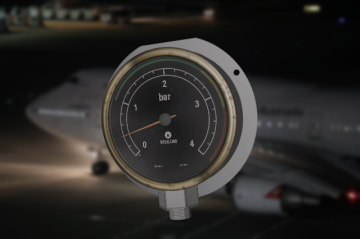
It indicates 0.4 bar
